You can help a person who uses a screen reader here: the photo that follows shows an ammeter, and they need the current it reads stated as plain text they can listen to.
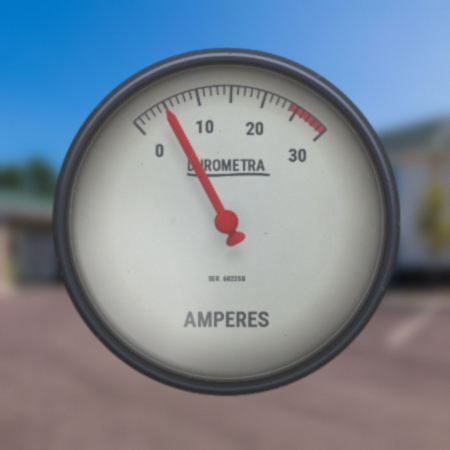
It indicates 5 A
